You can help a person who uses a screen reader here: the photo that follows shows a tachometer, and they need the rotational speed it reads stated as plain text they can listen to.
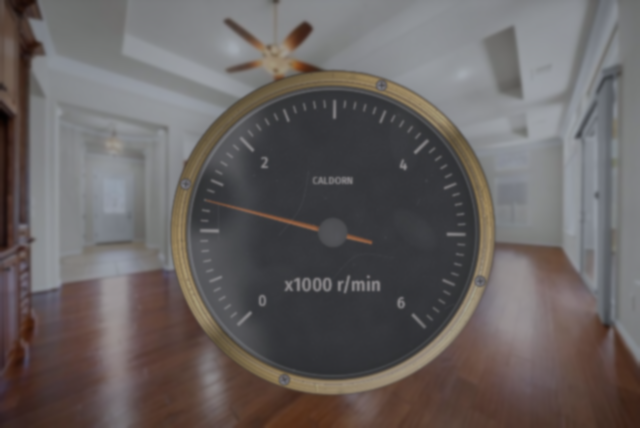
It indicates 1300 rpm
